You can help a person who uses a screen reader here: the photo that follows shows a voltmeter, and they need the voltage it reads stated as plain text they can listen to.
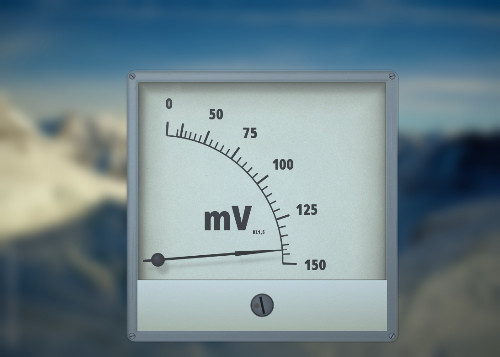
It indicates 142.5 mV
